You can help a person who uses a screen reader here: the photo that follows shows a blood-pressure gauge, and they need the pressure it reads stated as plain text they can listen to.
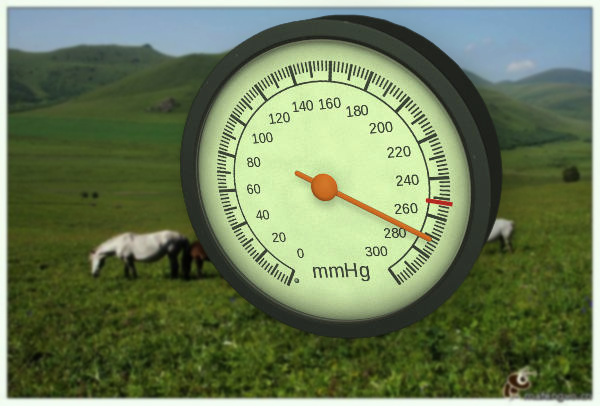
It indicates 270 mmHg
